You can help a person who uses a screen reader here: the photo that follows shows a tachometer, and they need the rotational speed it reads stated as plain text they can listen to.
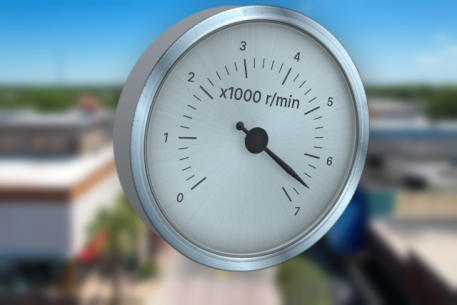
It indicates 6600 rpm
